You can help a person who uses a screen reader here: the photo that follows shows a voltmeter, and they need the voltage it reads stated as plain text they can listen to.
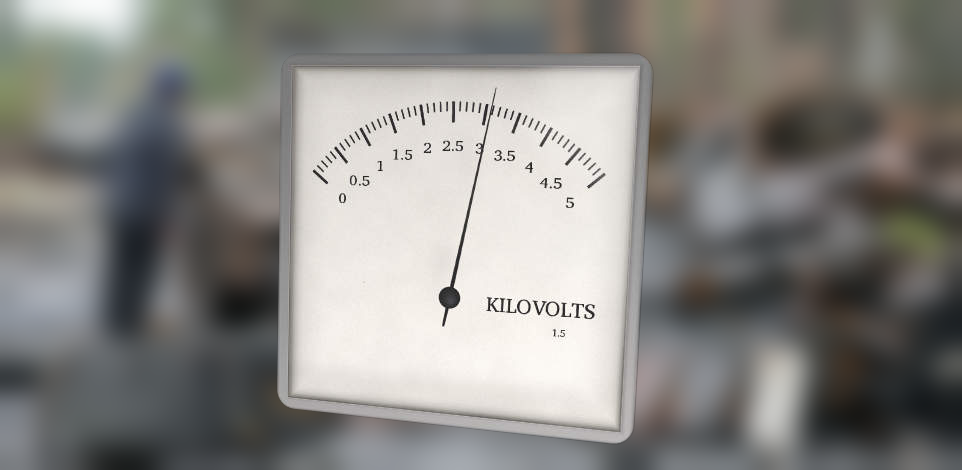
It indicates 3.1 kV
